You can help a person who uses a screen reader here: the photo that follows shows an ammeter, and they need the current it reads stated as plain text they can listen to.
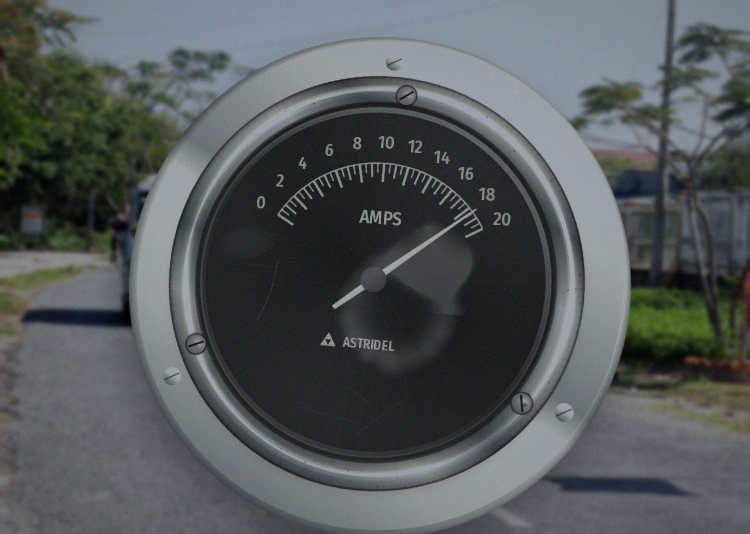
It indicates 18.5 A
